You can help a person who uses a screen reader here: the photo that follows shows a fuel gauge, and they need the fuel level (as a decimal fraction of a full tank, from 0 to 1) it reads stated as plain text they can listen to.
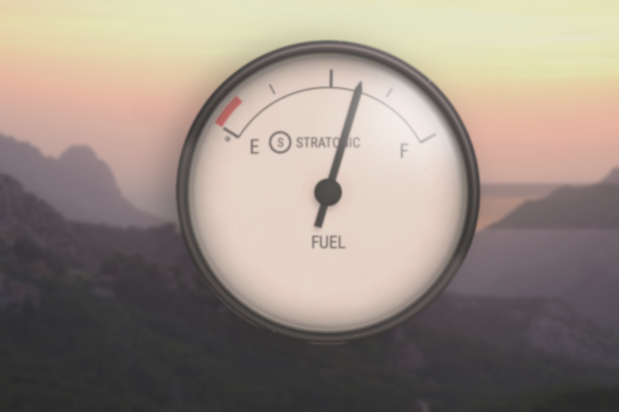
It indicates 0.625
